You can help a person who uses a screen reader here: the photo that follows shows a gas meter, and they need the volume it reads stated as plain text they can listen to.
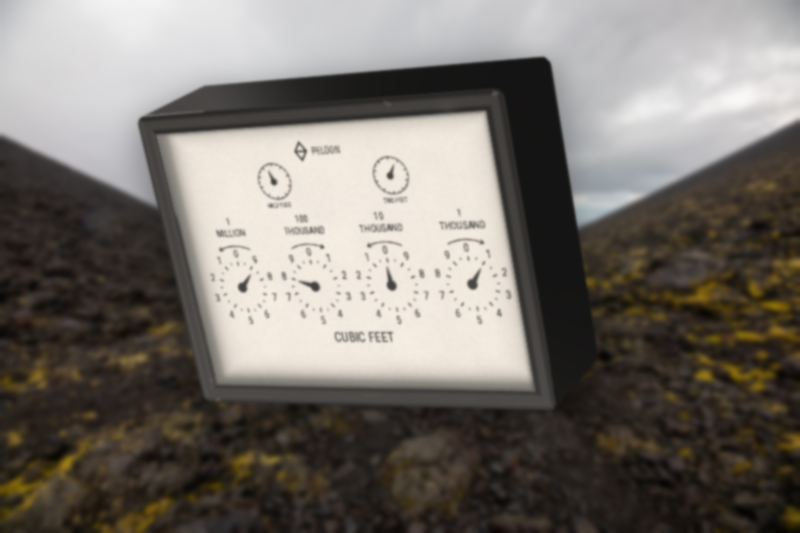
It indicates 880100 ft³
